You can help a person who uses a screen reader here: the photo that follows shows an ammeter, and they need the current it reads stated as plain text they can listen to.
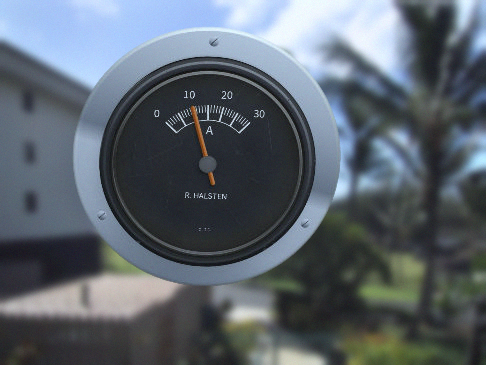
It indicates 10 A
